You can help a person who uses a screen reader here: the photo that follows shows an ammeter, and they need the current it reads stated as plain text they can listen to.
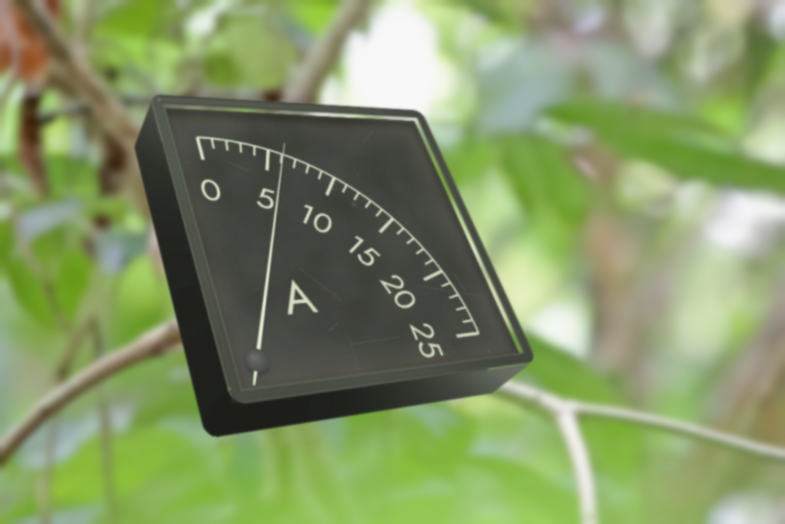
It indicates 6 A
